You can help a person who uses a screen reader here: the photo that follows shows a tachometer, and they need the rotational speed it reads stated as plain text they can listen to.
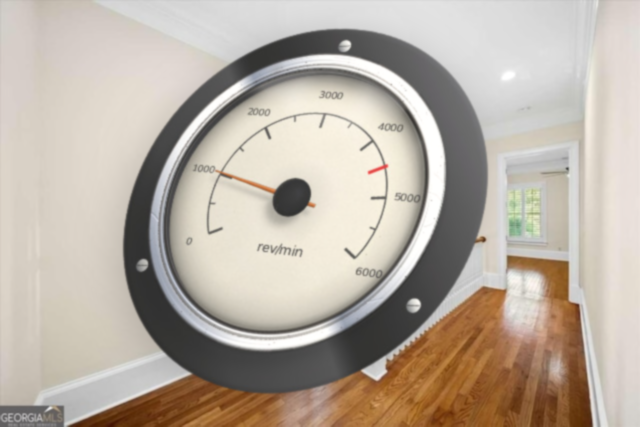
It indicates 1000 rpm
